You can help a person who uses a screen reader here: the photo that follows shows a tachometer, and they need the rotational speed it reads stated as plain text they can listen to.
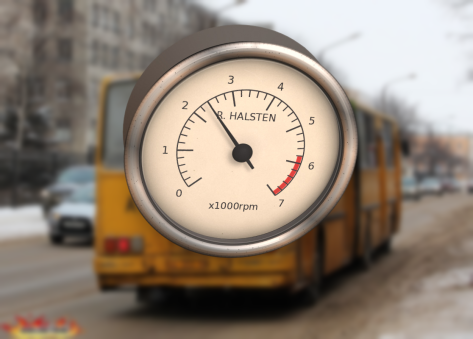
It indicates 2400 rpm
